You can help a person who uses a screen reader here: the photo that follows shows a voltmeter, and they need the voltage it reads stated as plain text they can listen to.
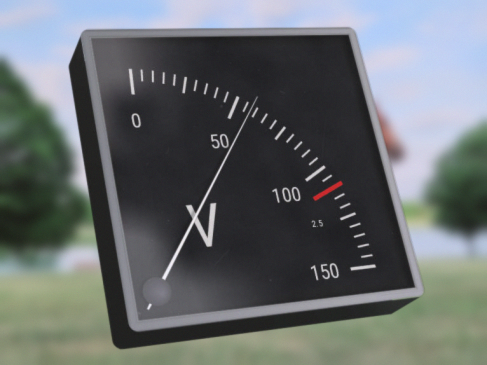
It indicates 57.5 V
